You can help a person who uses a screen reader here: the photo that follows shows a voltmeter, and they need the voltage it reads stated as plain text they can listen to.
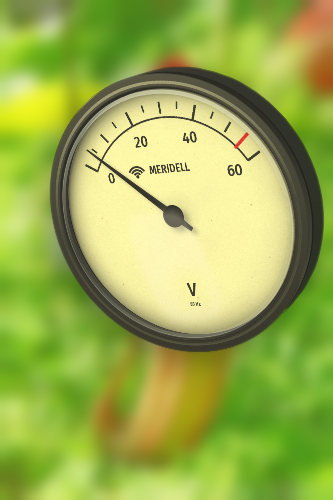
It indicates 5 V
